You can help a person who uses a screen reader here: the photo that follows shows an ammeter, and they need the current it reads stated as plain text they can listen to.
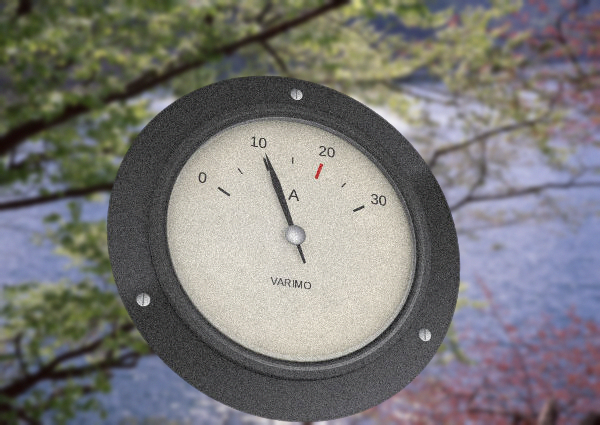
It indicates 10 A
